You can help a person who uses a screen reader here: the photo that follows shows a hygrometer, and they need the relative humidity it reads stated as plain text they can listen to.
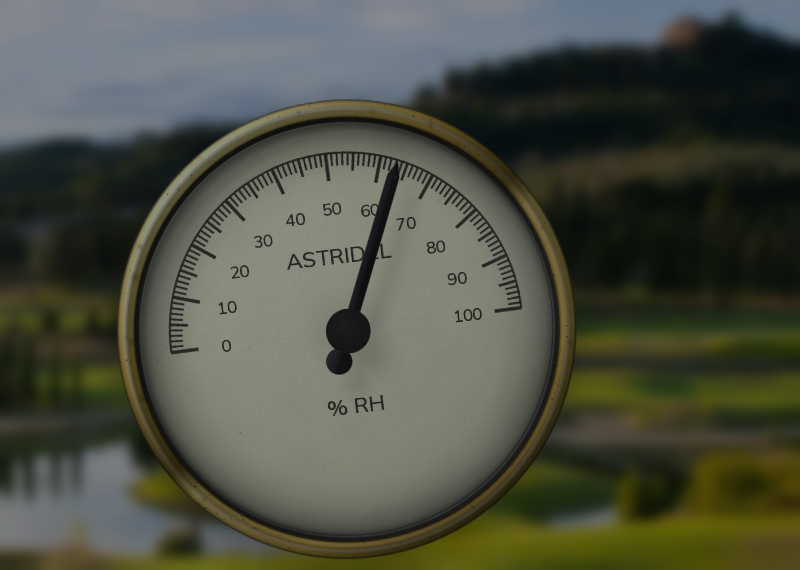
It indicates 63 %
